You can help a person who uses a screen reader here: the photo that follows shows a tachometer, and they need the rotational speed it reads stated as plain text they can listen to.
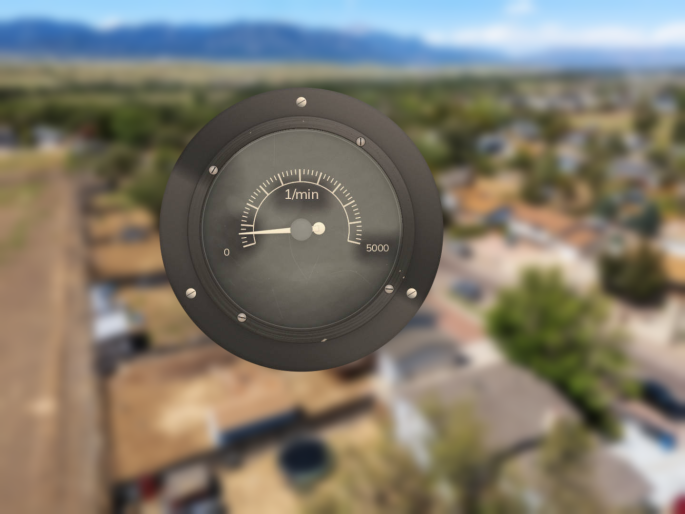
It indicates 300 rpm
